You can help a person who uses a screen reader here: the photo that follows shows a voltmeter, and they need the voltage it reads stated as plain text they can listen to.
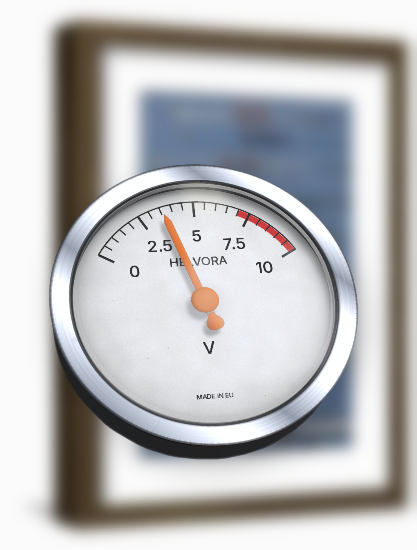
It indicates 3.5 V
